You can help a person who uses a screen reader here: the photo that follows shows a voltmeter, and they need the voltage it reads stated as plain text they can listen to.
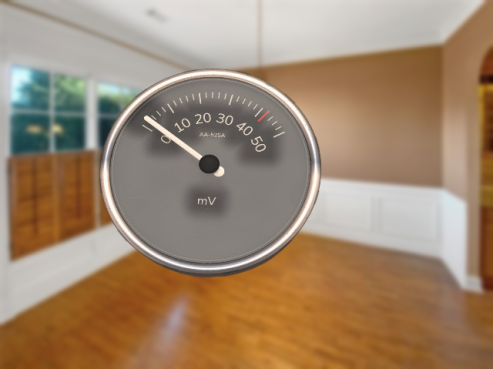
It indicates 2 mV
